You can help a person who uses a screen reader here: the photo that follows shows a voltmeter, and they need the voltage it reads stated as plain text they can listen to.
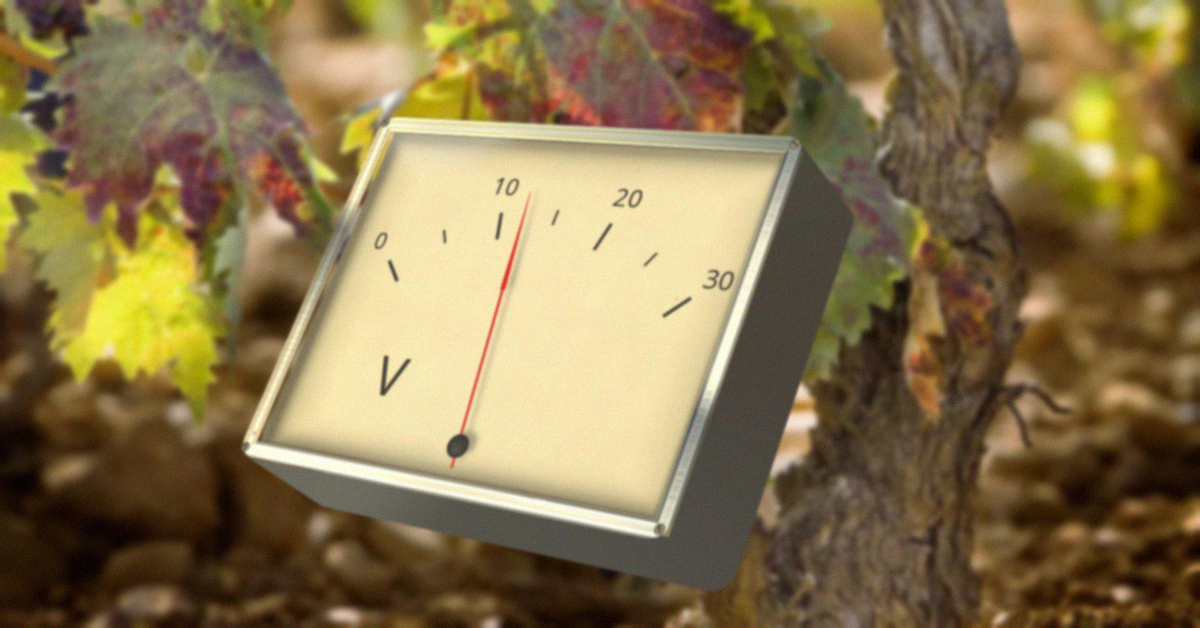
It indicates 12.5 V
